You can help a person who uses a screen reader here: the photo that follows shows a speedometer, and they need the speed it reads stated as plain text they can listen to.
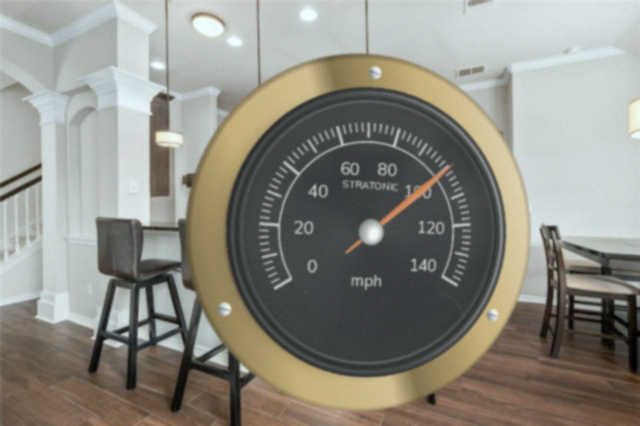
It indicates 100 mph
